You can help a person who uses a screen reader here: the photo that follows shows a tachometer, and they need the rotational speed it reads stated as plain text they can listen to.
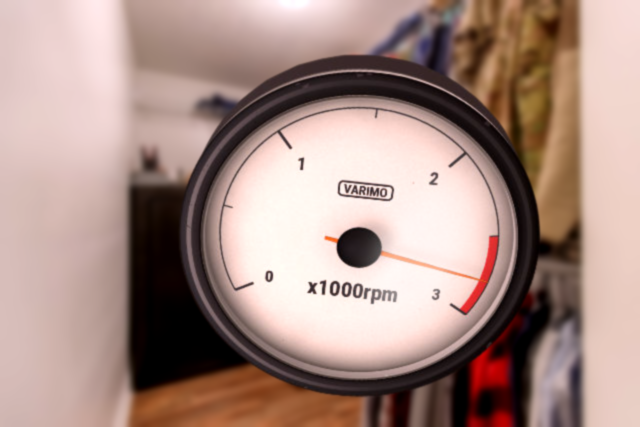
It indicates 2750 rpm
